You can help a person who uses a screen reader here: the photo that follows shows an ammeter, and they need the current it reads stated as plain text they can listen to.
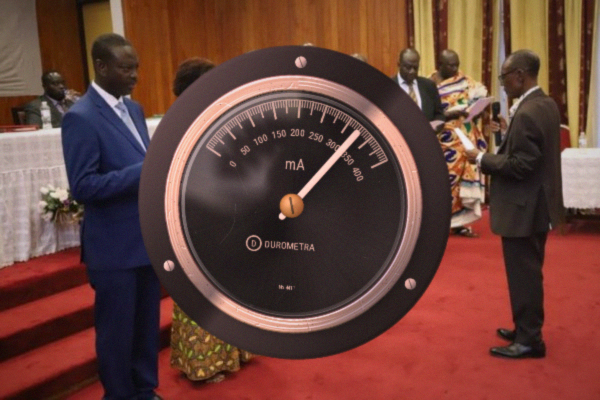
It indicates 325 mA
